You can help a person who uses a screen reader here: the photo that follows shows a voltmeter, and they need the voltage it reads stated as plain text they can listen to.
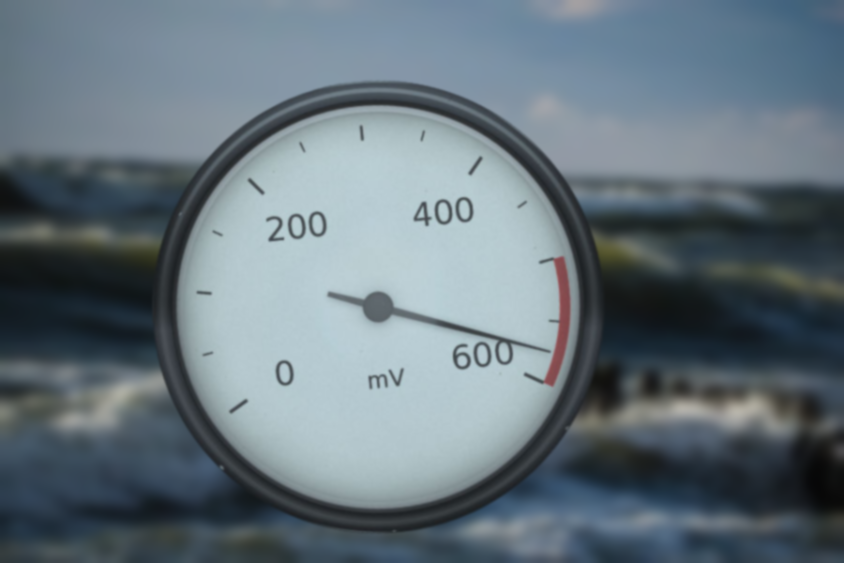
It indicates 575 mV
